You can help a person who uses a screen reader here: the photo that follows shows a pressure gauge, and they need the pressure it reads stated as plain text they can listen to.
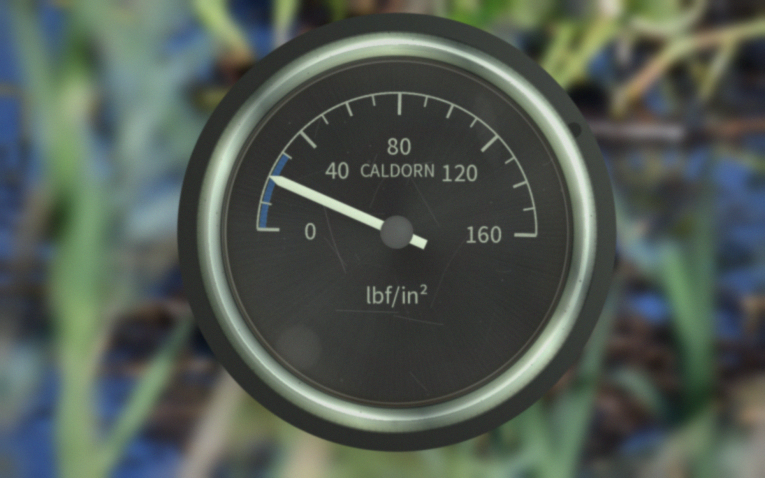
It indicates 20 psi
